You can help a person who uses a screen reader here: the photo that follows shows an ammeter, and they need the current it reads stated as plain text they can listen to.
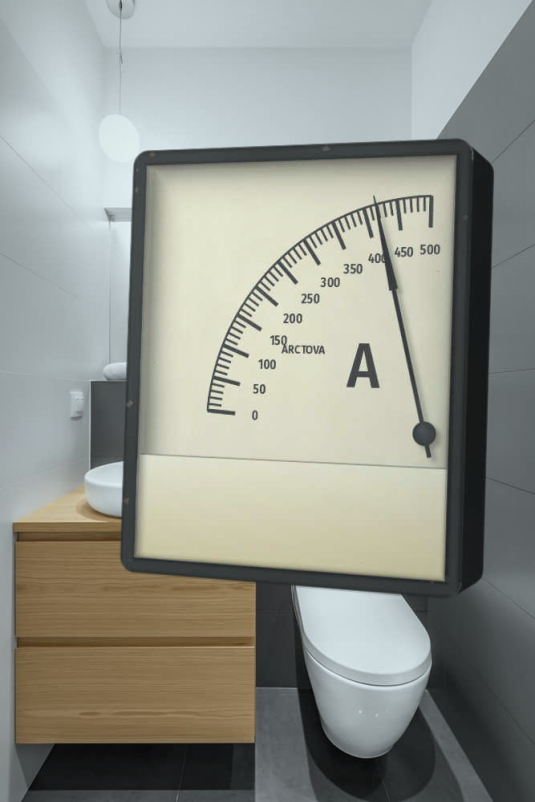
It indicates 420 A
